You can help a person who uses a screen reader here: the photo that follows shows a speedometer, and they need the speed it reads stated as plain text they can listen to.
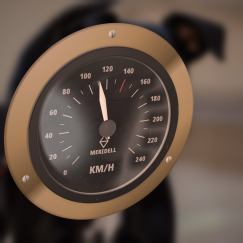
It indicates 110 km/h
